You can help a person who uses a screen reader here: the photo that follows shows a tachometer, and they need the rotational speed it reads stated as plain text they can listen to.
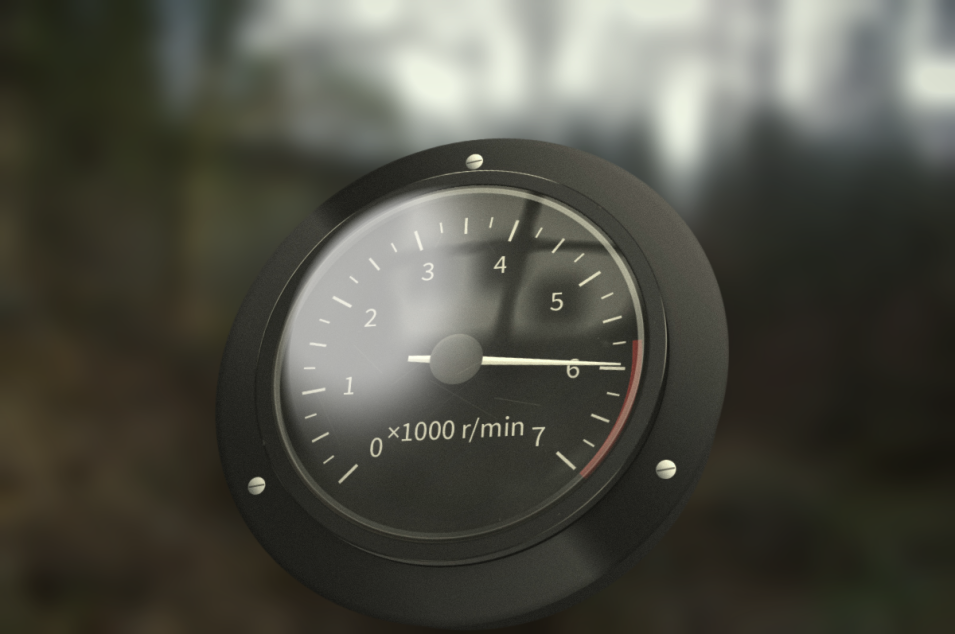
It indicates 6000 rpm
